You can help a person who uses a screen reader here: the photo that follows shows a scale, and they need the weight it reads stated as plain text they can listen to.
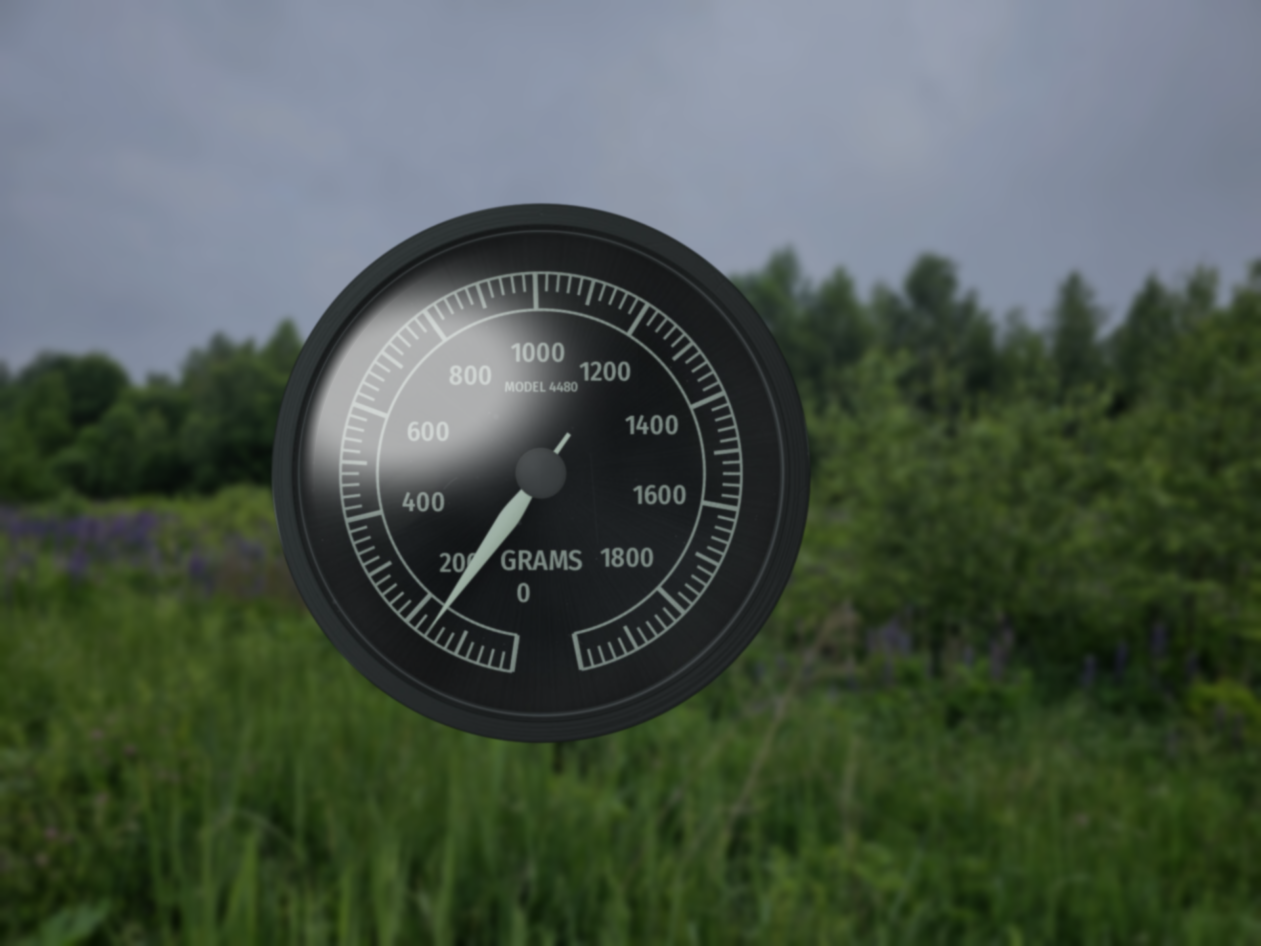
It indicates 160 g
